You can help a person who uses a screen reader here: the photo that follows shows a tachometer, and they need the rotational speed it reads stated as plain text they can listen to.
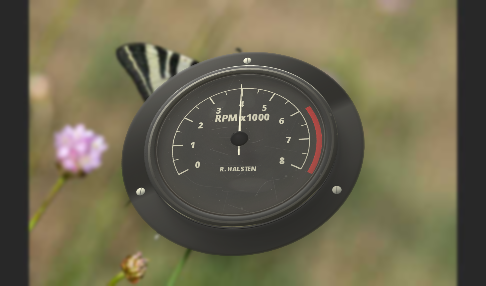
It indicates 4000 rpm
